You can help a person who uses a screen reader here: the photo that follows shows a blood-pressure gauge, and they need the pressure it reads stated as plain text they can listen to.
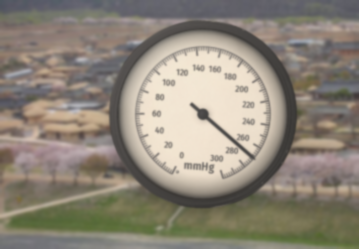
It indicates 270 mmHg
